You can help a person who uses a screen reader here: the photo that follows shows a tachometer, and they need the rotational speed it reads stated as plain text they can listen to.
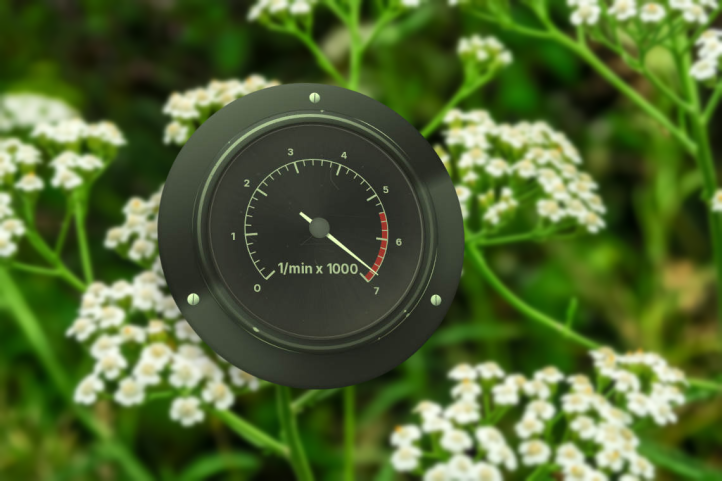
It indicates 6800 rpm
